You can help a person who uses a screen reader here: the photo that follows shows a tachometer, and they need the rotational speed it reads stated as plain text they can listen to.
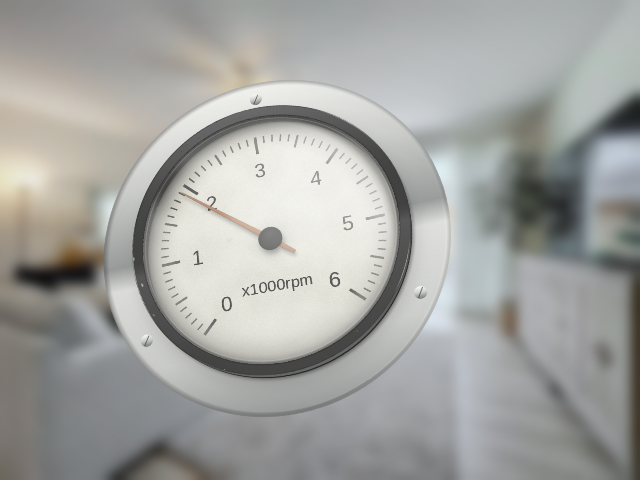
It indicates 1900 rpm
